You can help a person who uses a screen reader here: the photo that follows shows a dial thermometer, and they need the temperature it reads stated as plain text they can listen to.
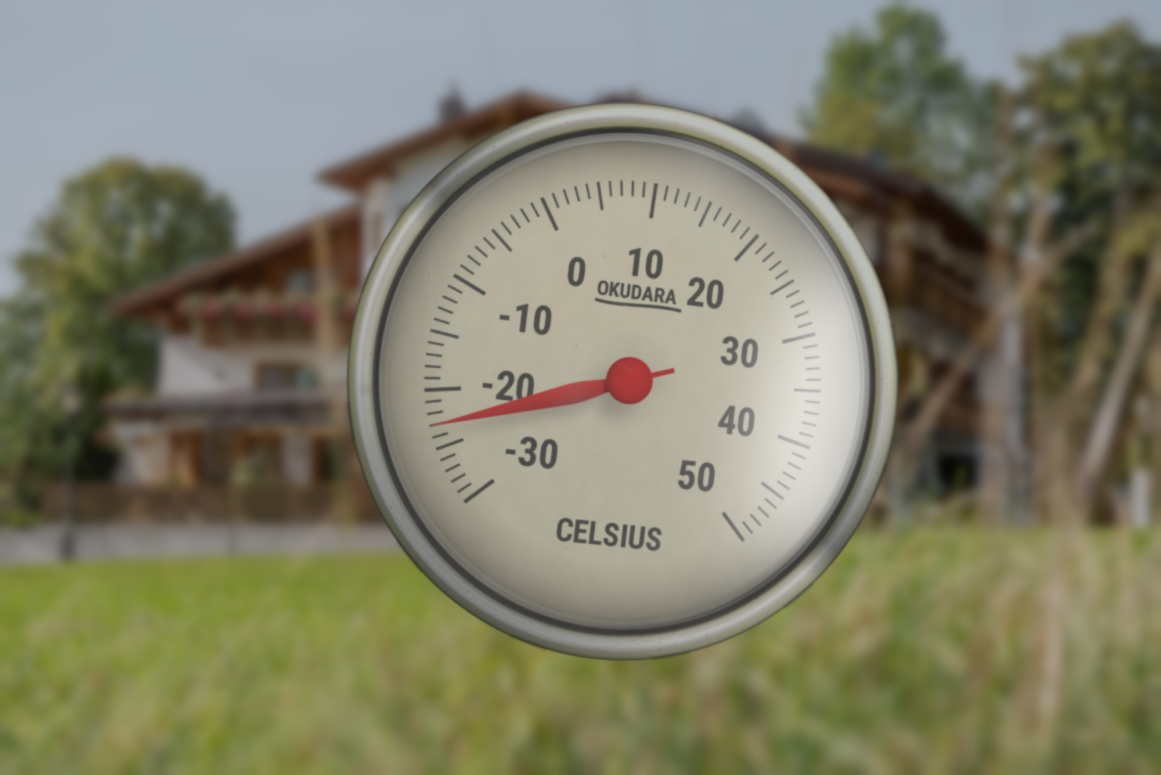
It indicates -23 °C
